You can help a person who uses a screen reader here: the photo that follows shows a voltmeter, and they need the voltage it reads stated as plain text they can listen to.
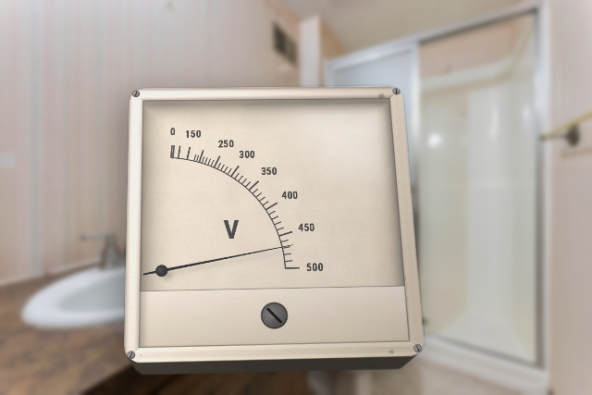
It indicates 470 V
